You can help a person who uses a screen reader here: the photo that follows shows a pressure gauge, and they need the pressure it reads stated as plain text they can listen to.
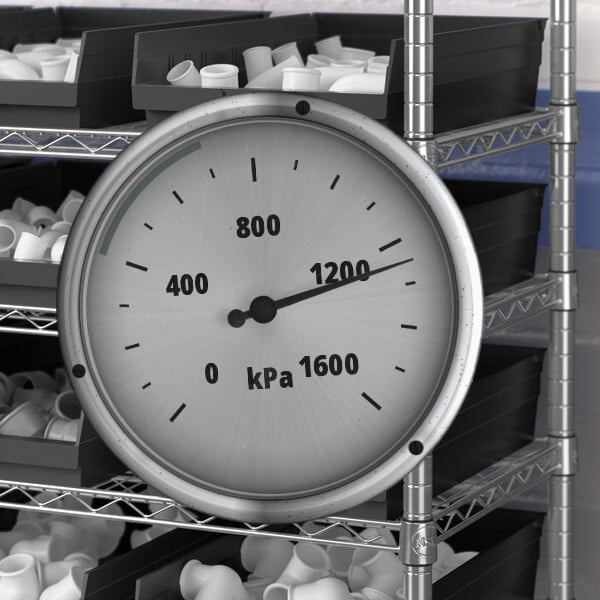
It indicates 1250 kPa
